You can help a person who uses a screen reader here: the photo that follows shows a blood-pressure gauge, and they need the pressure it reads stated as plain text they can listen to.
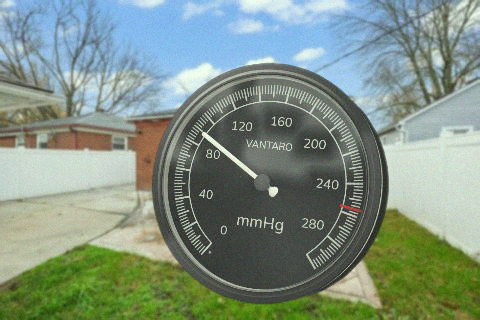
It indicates 90 mmHg
